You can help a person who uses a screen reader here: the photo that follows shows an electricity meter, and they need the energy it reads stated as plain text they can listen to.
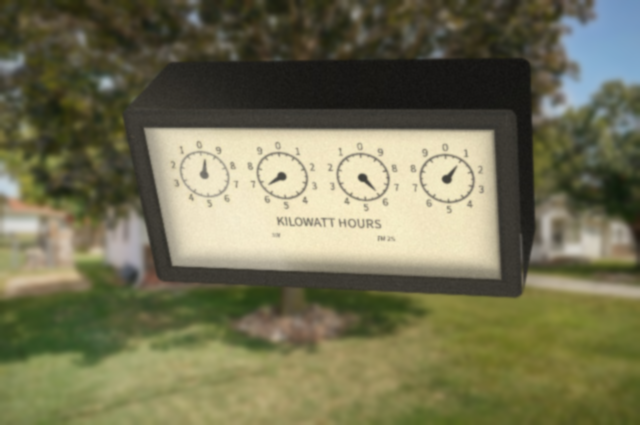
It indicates 9661 kWh
